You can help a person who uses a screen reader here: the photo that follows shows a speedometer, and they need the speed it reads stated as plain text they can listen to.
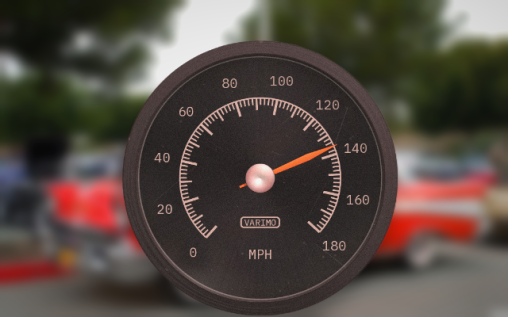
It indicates 136 mph
